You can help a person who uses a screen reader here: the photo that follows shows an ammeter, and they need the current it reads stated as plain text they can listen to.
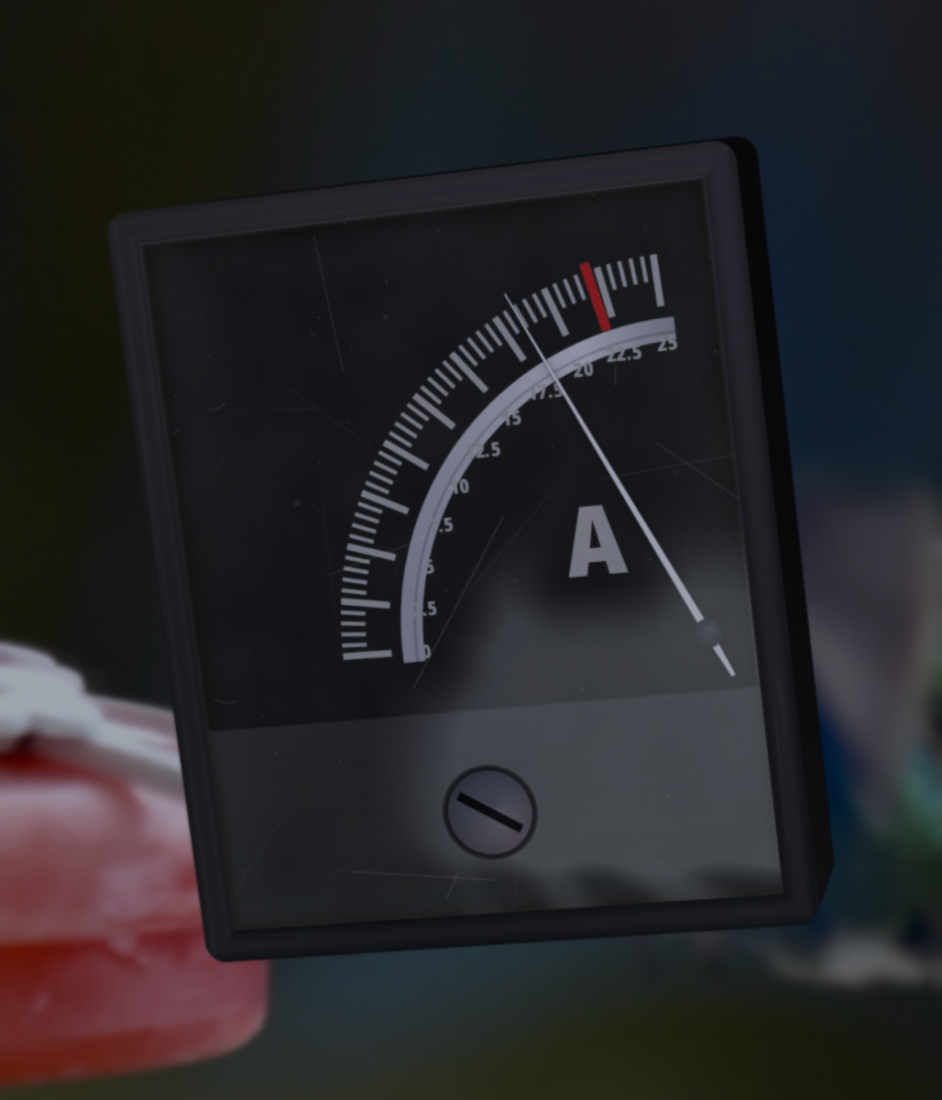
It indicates 18.5 A
